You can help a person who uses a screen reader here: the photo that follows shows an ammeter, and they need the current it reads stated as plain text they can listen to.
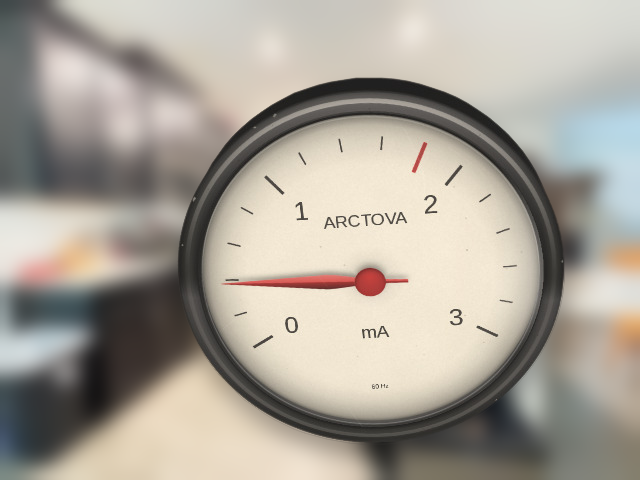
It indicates 0.4 mA
